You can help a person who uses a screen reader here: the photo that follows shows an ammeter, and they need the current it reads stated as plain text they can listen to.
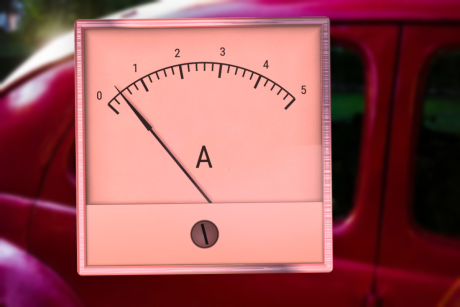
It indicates 0.4 A
